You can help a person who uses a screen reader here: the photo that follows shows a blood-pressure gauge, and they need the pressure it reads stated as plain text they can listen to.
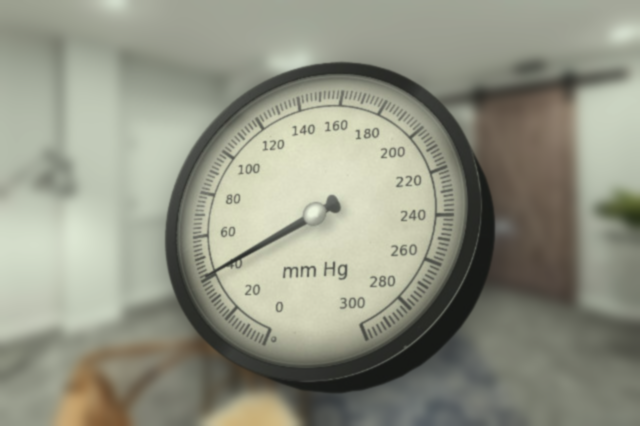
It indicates 40 mmHg
